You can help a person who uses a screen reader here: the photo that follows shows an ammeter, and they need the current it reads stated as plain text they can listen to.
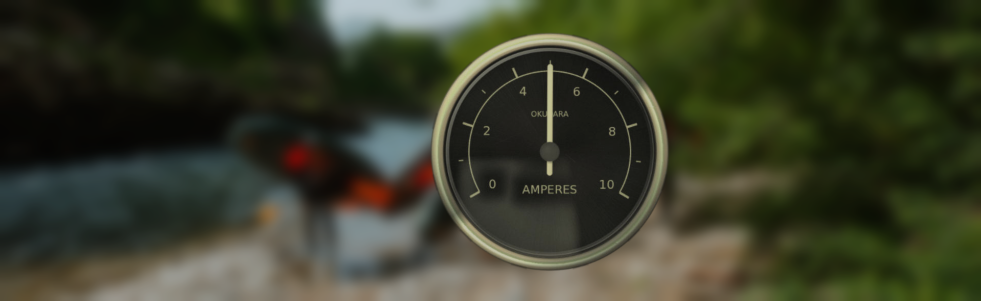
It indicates 5 A
